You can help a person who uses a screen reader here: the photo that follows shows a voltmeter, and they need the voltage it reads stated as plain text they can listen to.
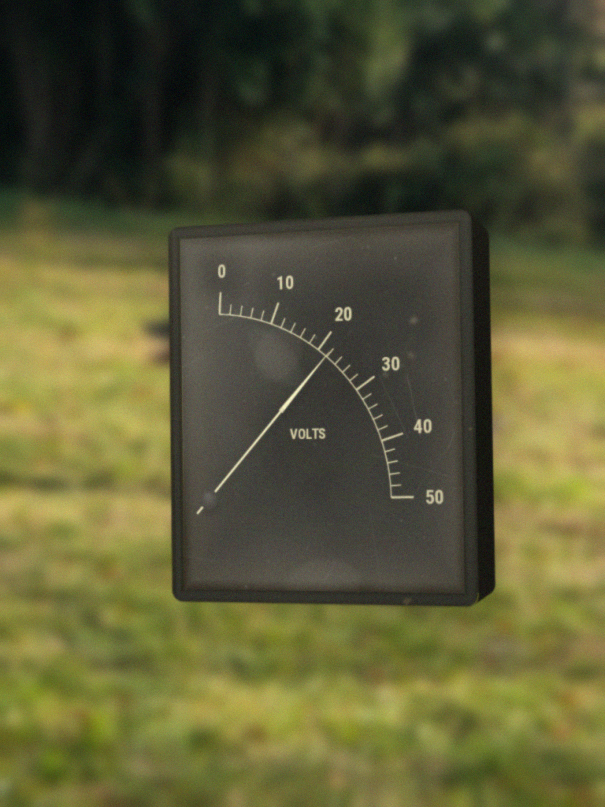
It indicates 22 V
